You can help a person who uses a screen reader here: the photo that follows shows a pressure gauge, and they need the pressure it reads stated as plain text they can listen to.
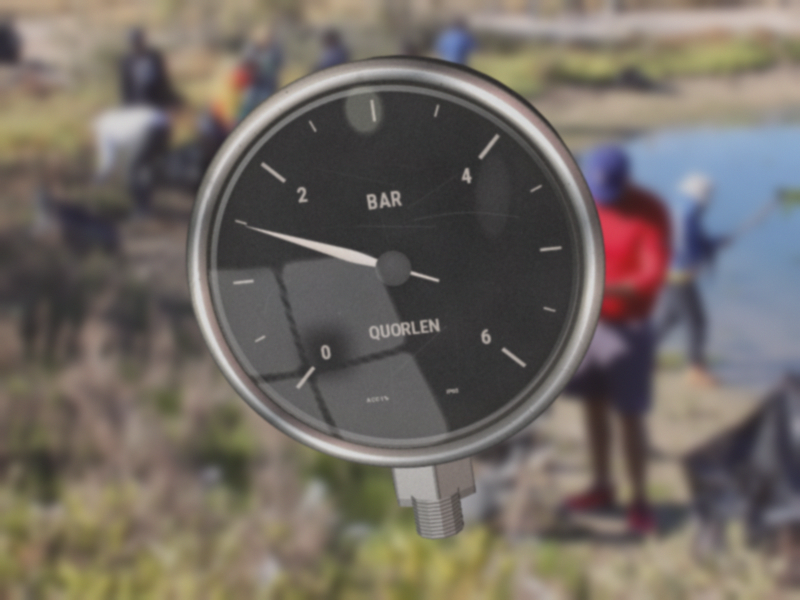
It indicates 1.5 bar
